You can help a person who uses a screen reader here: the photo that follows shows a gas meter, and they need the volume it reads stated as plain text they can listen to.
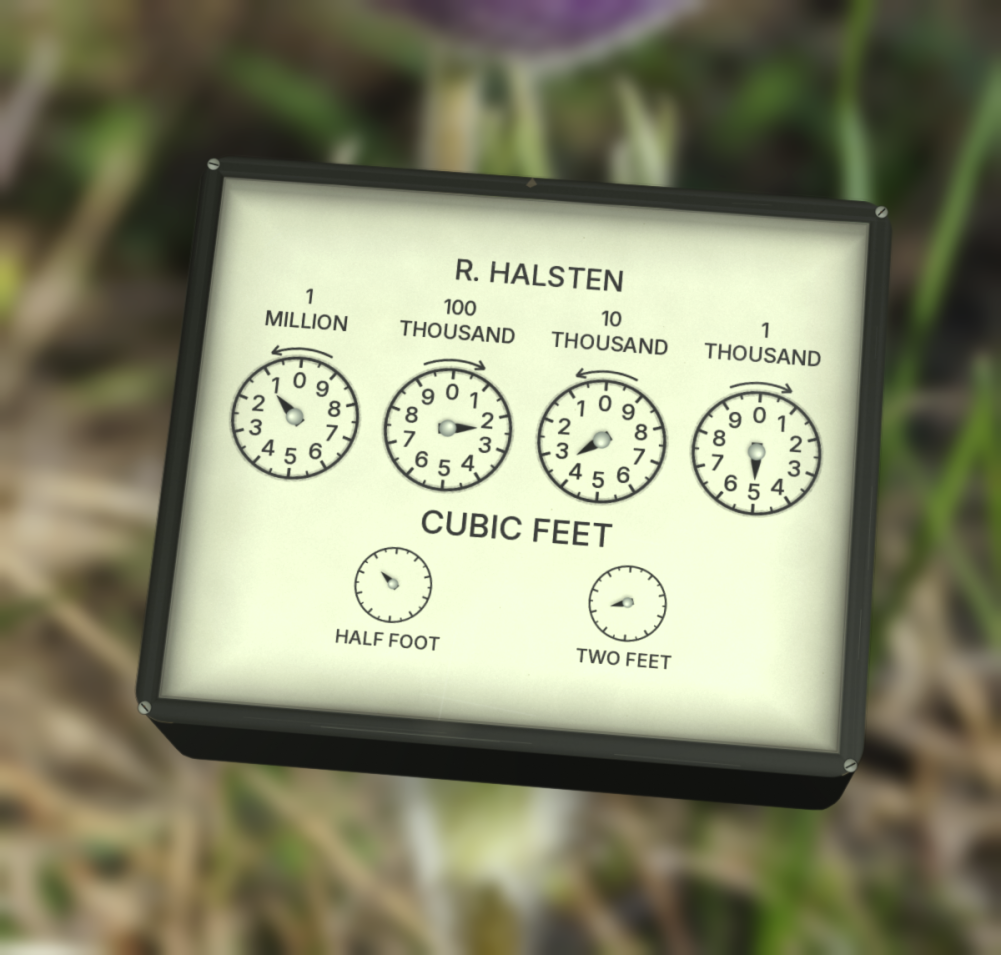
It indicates 123500 ft³
